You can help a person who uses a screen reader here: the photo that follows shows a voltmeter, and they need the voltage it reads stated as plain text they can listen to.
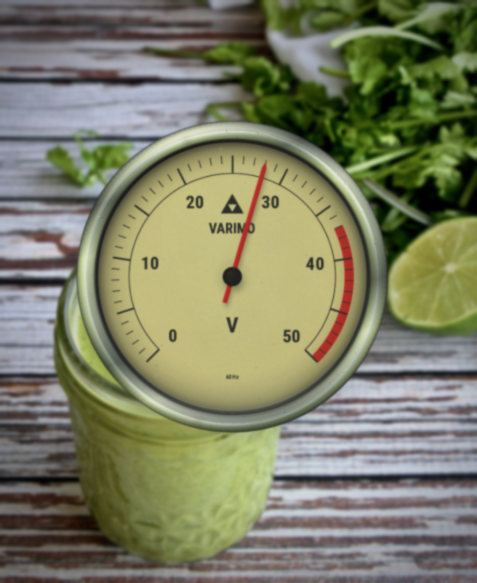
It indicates 28 V
